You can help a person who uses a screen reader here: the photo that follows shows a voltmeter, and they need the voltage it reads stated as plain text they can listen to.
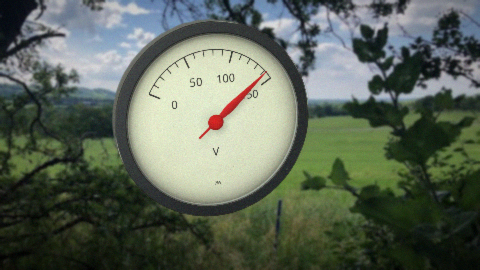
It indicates 140 V
